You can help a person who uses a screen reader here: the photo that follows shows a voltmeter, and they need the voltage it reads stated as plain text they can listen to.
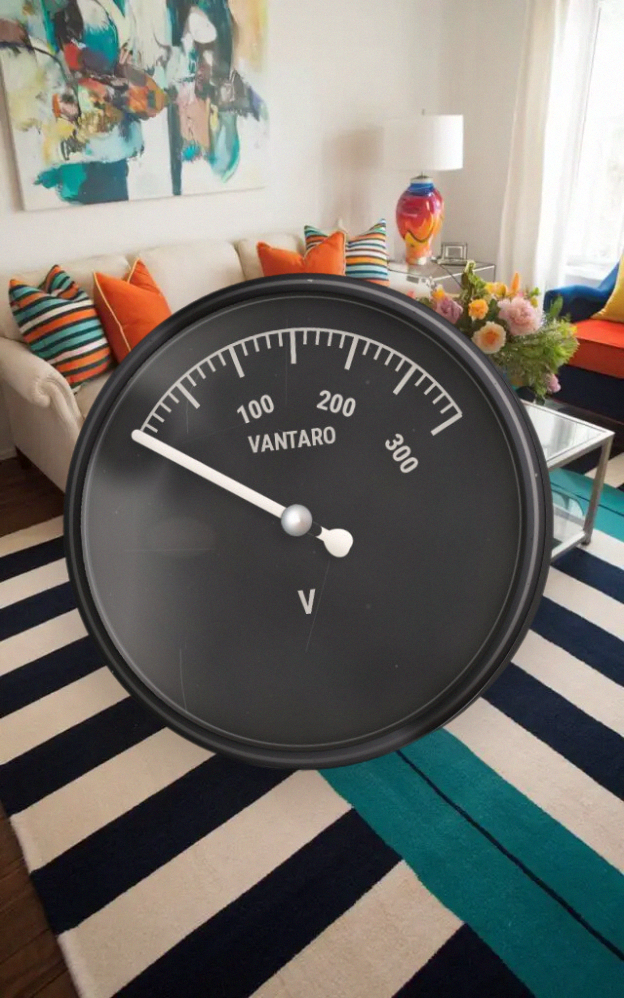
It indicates 0 V
